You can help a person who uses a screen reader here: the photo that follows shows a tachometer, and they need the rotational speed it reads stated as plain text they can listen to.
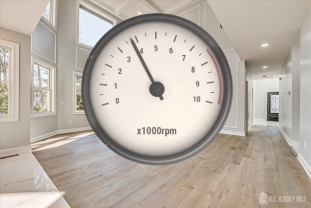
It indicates 3750 rpm
